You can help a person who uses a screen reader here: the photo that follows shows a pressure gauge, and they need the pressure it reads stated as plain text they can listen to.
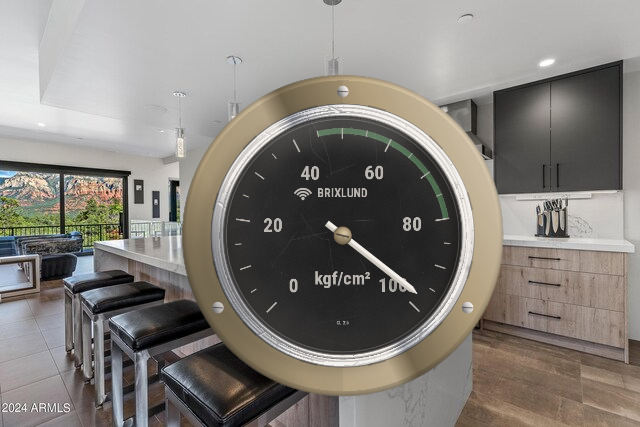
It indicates 97.5 kg/cm²
